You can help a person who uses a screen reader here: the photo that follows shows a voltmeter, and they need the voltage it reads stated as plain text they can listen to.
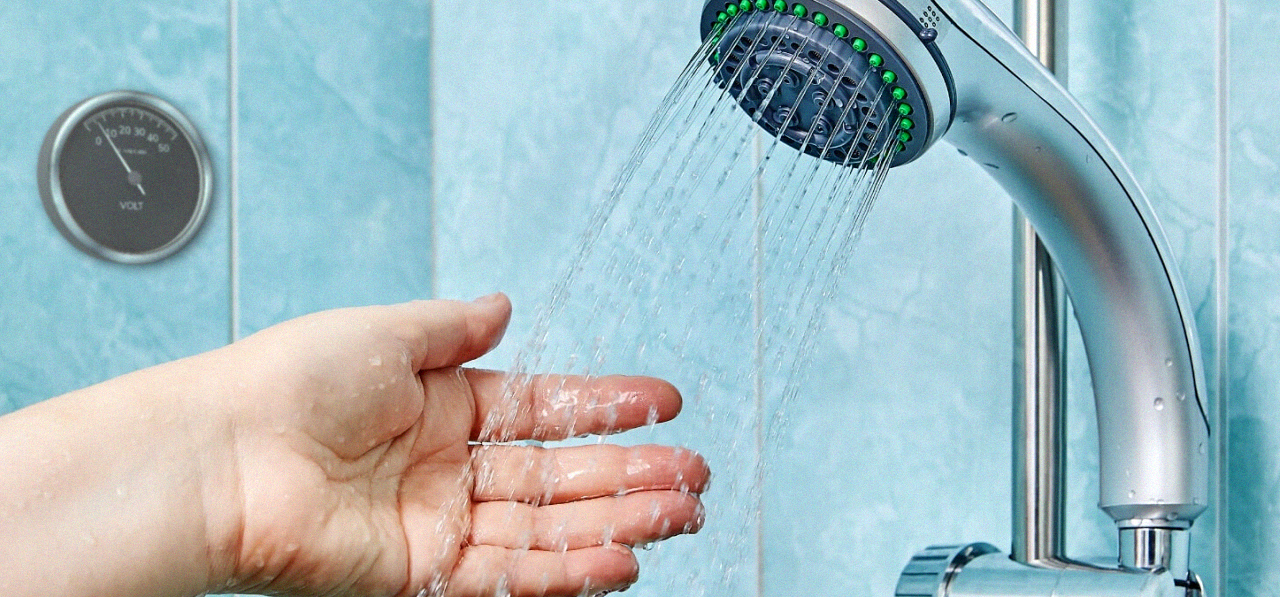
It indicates 5 V
